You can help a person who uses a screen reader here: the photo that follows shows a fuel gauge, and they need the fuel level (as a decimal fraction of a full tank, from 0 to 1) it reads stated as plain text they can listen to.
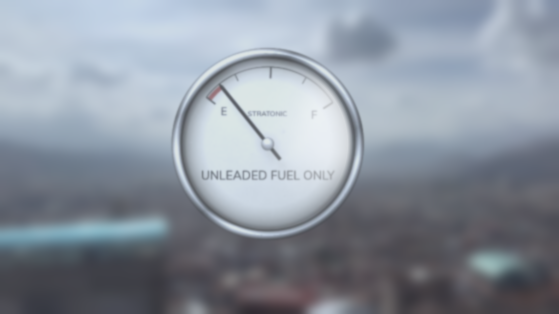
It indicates 0.125
